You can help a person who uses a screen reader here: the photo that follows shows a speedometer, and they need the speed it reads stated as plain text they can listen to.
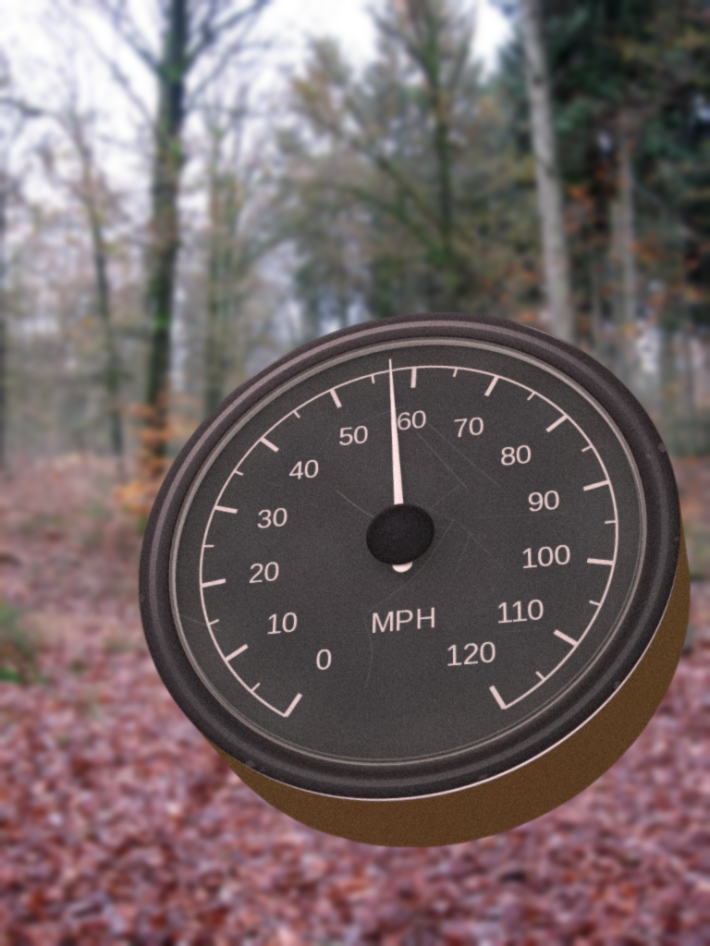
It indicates 57.5 mph
